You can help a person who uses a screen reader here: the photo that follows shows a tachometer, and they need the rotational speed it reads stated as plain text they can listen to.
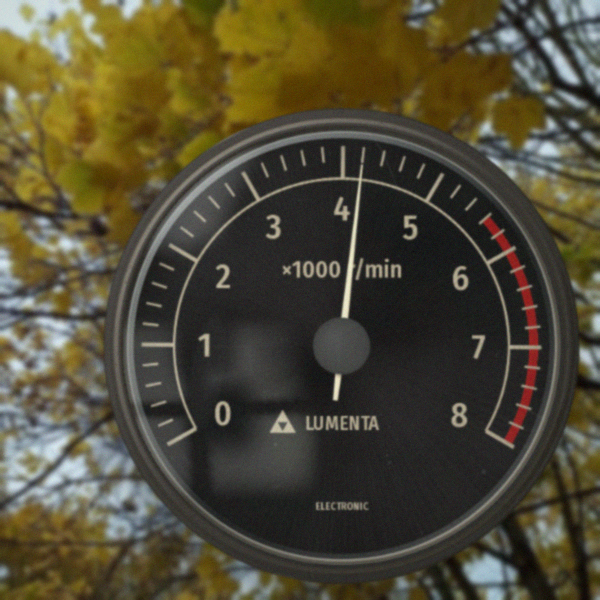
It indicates 4200 rpm
